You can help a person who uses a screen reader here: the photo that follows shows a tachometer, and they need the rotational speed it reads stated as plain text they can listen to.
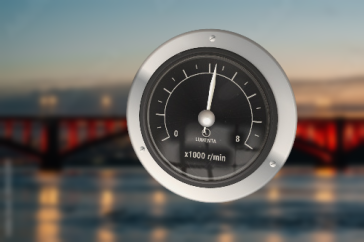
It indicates 4250 rpm
